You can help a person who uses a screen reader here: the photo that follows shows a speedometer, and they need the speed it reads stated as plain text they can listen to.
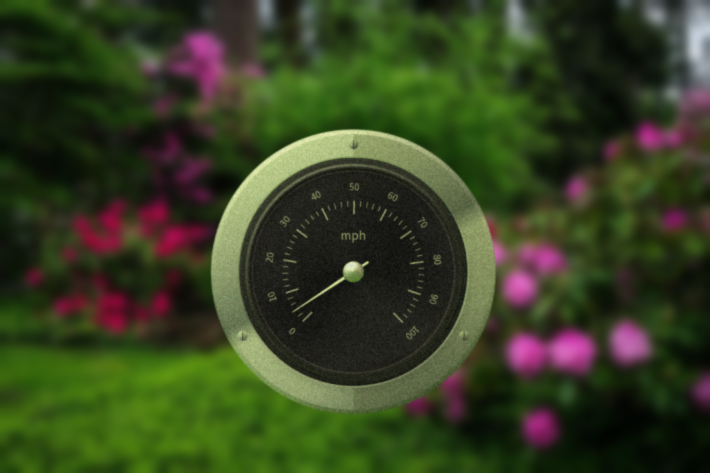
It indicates 4 mph
